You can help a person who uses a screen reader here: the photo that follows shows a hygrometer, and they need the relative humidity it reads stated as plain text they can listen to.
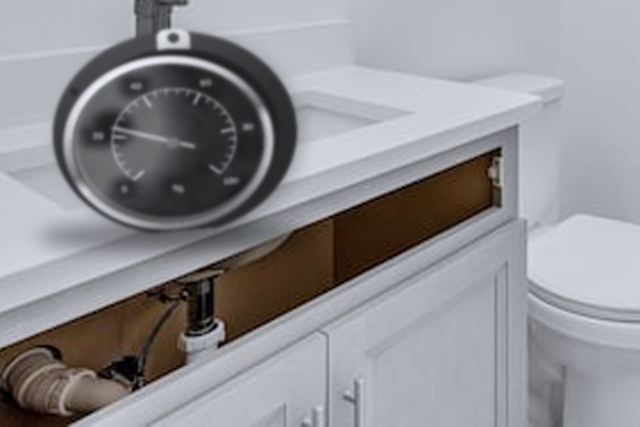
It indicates 24 %
